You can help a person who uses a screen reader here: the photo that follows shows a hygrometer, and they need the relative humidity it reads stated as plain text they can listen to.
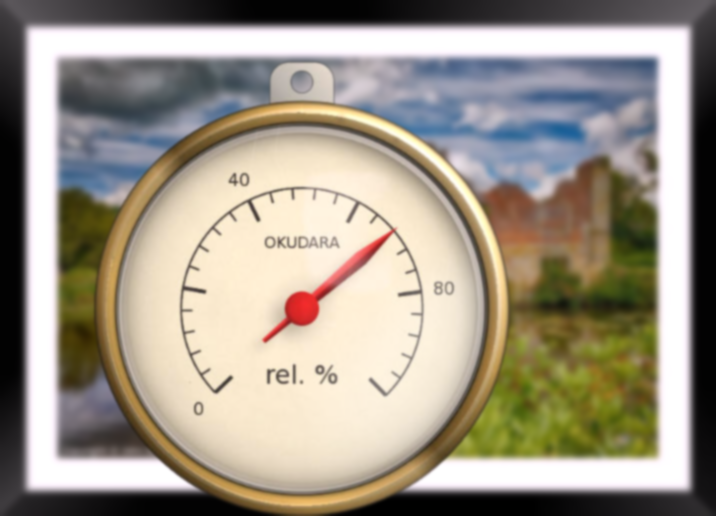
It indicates 68 %
